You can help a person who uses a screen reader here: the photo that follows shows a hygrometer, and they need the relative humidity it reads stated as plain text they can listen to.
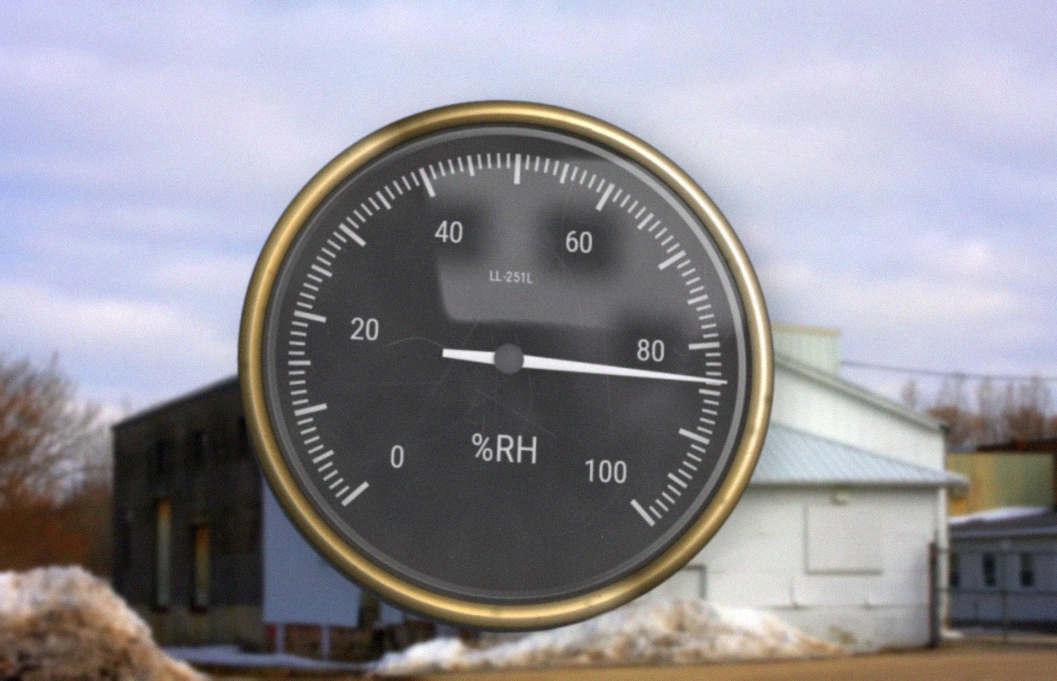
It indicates 84 %
